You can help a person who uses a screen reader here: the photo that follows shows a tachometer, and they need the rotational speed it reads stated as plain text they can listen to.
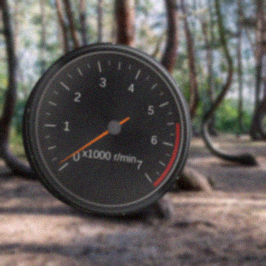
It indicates 125 rpm
